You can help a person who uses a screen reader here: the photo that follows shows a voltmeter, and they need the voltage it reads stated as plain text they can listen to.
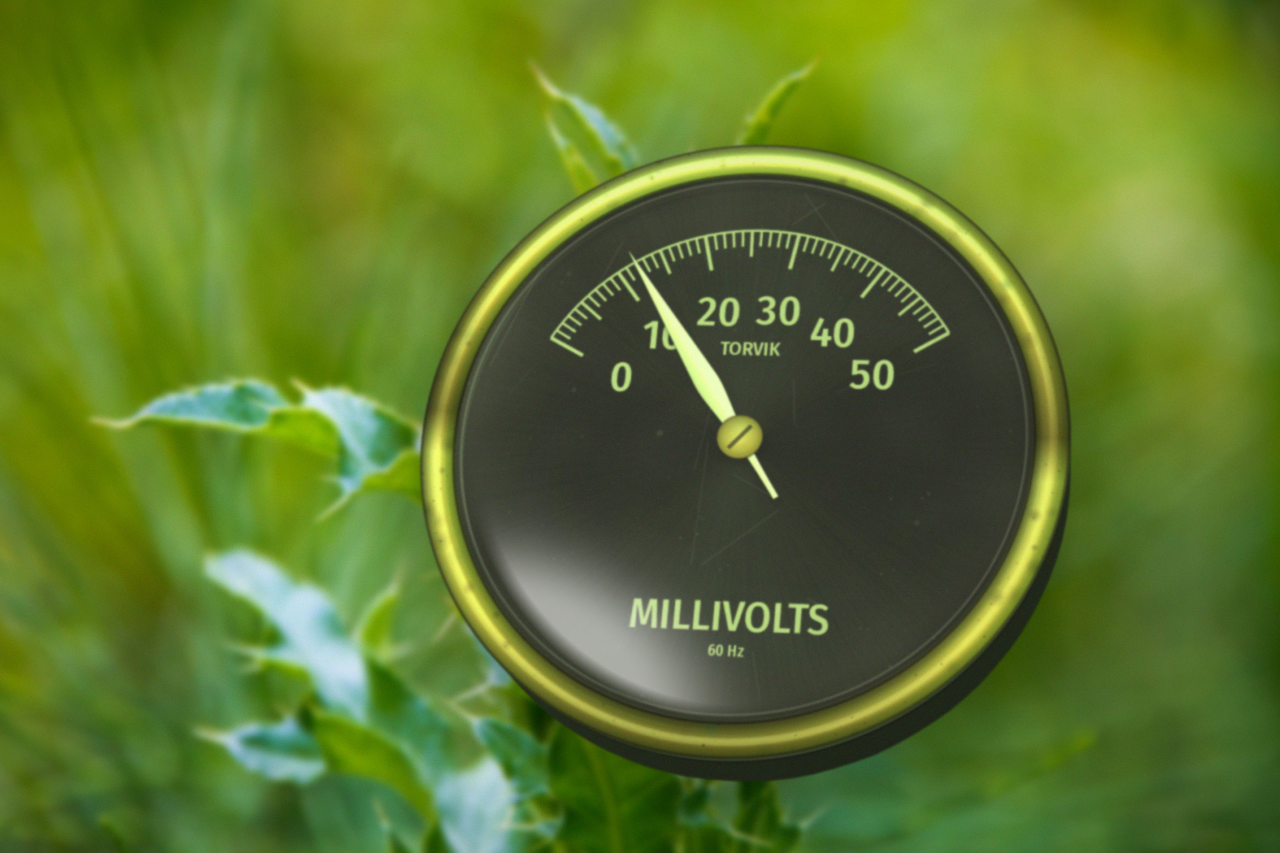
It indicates 12 mV
